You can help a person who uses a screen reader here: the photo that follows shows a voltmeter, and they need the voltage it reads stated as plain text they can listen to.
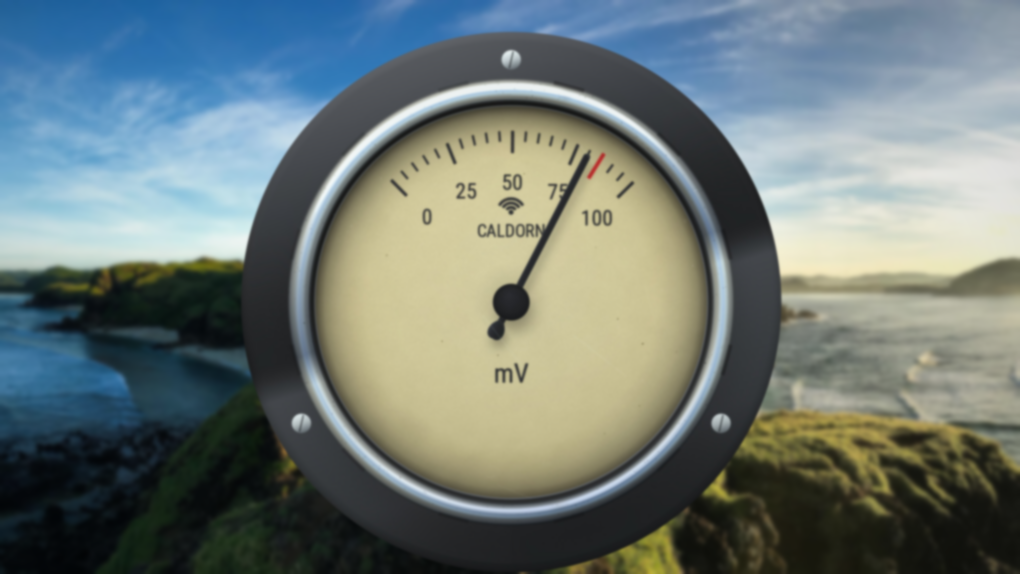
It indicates 80 mV
